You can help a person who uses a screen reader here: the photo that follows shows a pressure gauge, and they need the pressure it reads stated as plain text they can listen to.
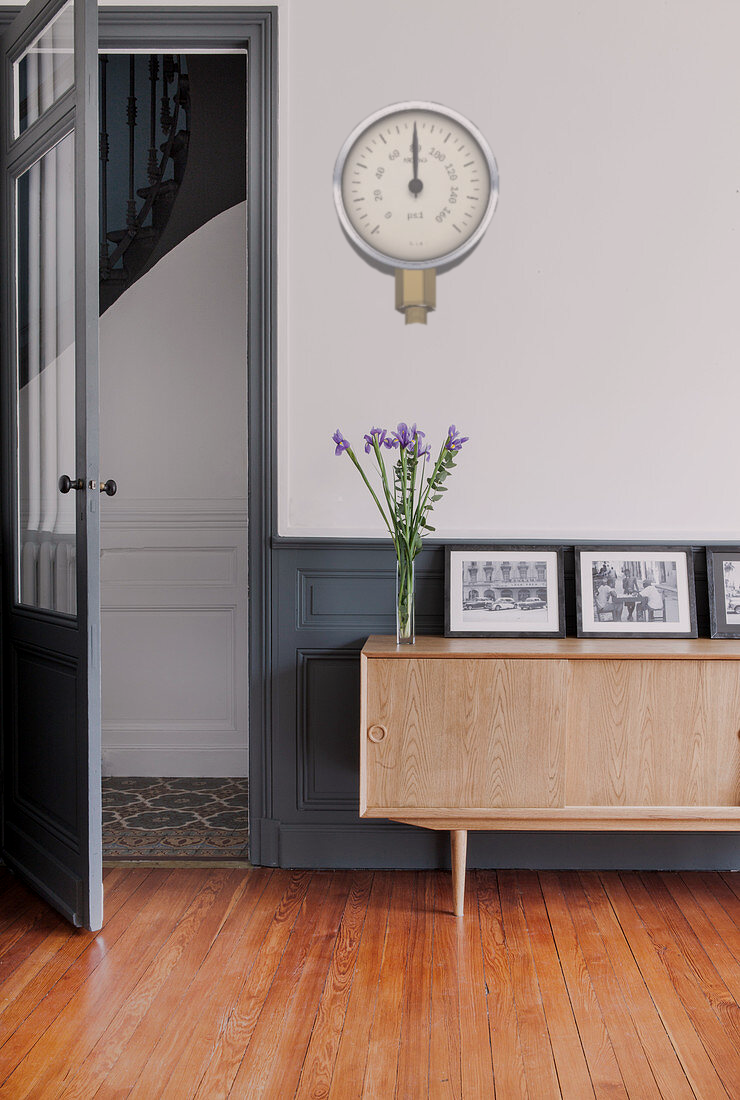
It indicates 80 psi
